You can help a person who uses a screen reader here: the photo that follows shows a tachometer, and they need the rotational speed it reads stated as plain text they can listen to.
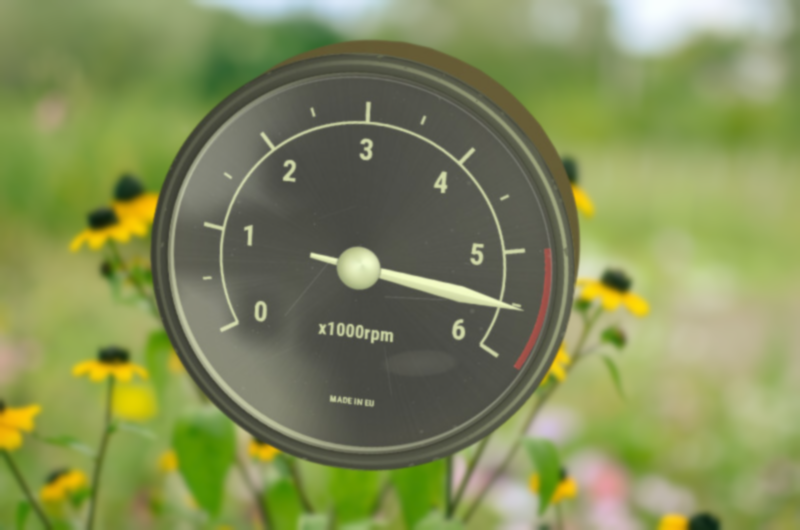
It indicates 5500 rpm
